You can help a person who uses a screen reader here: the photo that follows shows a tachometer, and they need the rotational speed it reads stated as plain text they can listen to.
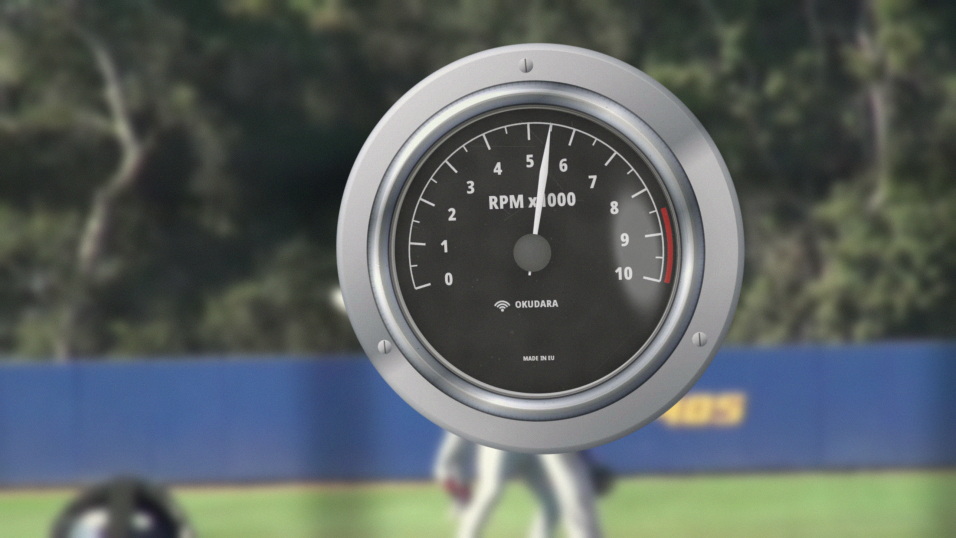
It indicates 5500 rpm
